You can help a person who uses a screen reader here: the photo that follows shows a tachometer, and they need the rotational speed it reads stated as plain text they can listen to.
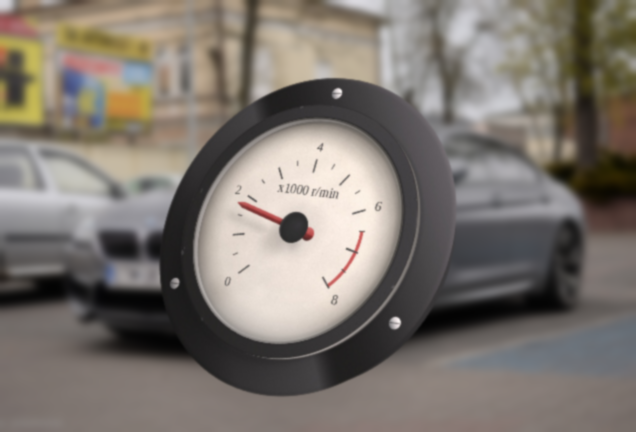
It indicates 1750 rpm
